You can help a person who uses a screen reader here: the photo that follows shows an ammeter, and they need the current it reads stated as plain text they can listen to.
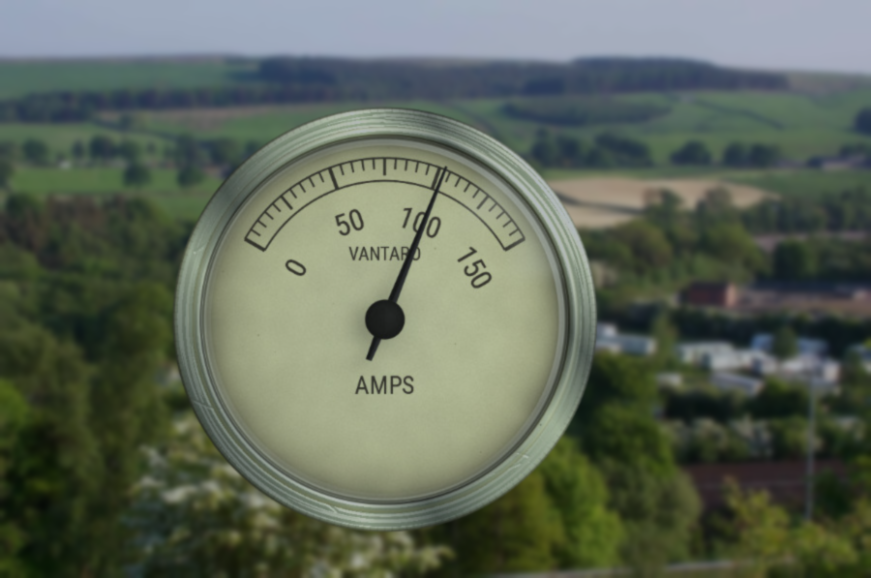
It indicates 102.5 A
